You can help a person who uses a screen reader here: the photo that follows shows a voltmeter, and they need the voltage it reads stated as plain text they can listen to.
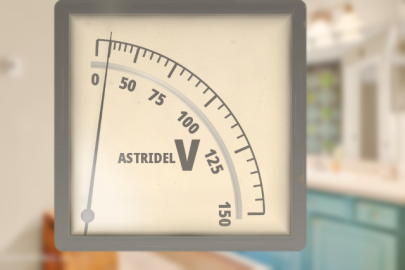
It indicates 25 V
